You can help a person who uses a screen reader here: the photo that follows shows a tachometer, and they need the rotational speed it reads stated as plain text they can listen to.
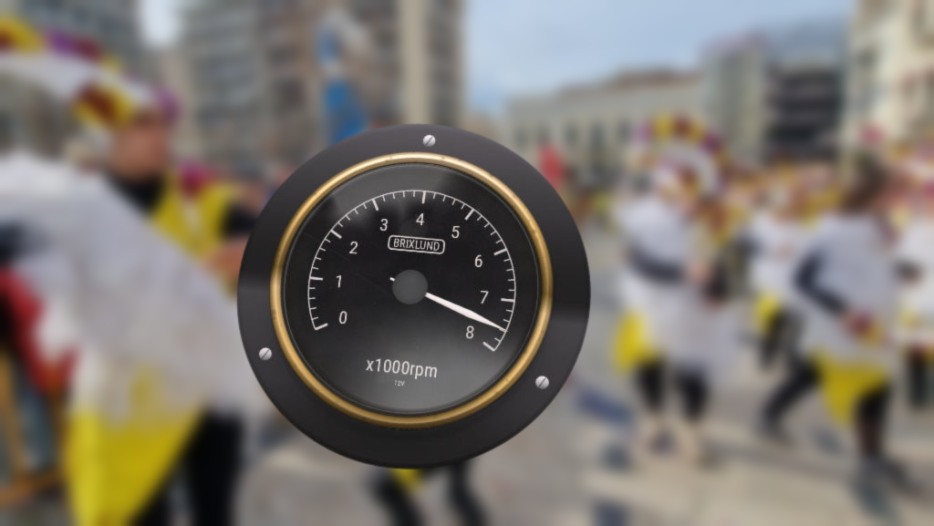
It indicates 7600 rpm
